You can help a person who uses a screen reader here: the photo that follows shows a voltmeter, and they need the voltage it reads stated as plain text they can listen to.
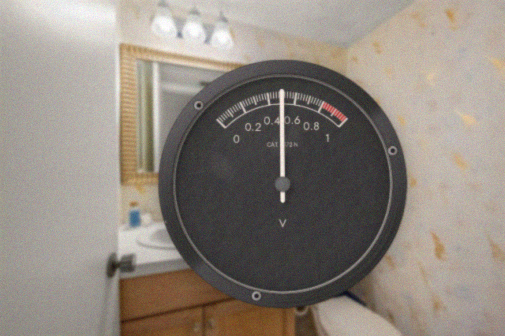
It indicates 0.5 V
